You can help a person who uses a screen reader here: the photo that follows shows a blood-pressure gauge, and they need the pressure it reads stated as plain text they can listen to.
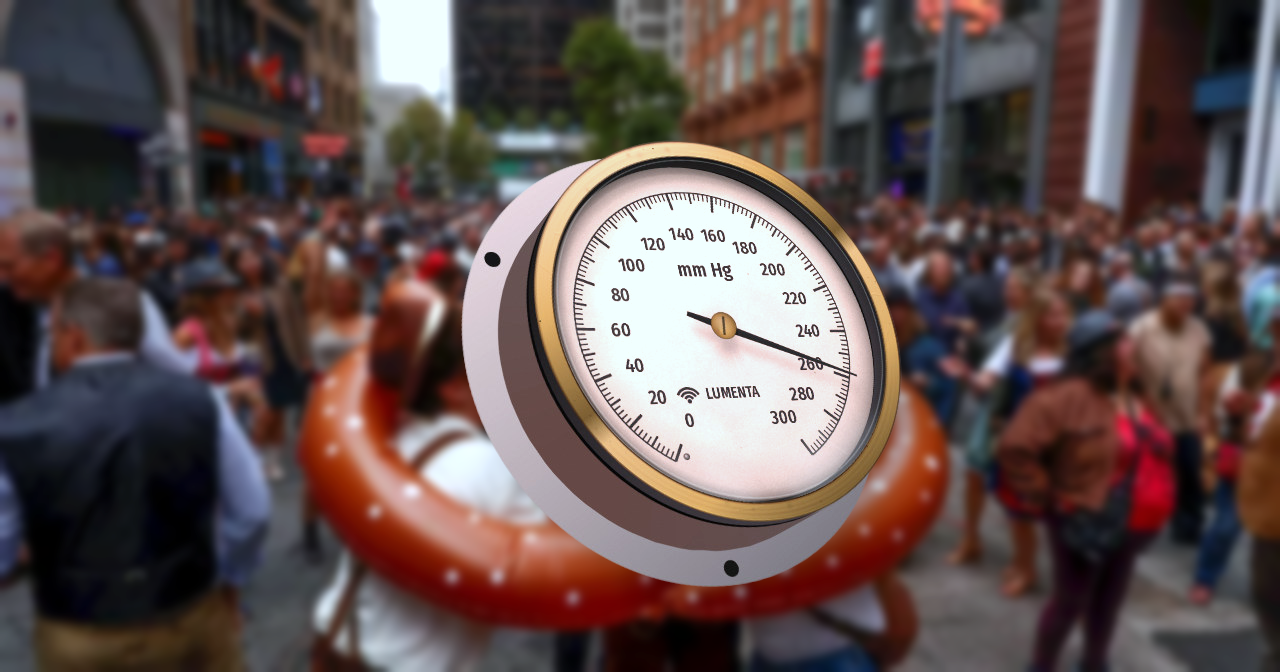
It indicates 260 mmHg
